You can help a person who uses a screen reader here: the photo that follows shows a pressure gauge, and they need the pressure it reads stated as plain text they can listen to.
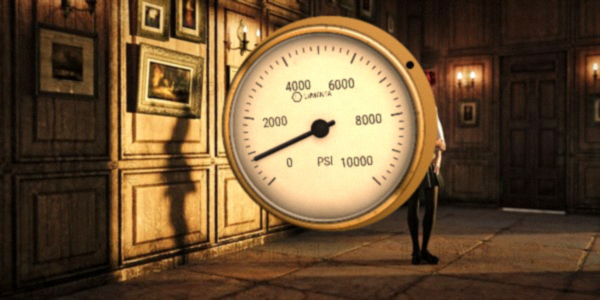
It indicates 800 psi
